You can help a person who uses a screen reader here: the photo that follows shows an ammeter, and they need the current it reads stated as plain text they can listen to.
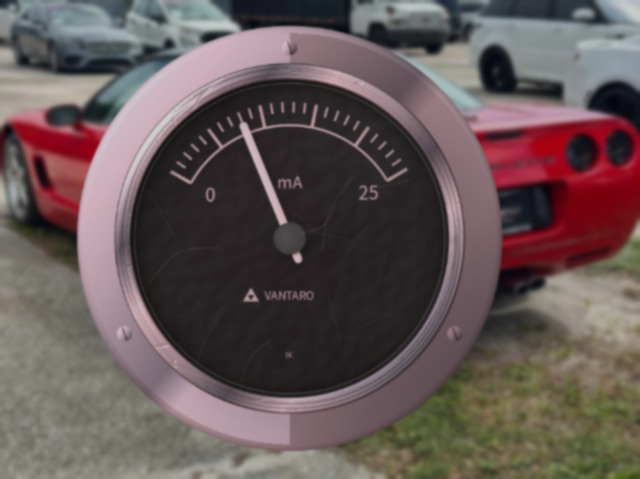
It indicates 8 mA
